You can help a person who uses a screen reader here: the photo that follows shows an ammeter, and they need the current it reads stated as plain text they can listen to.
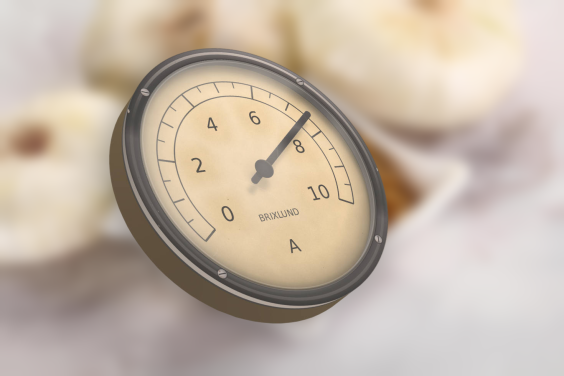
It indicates 7.5 A
